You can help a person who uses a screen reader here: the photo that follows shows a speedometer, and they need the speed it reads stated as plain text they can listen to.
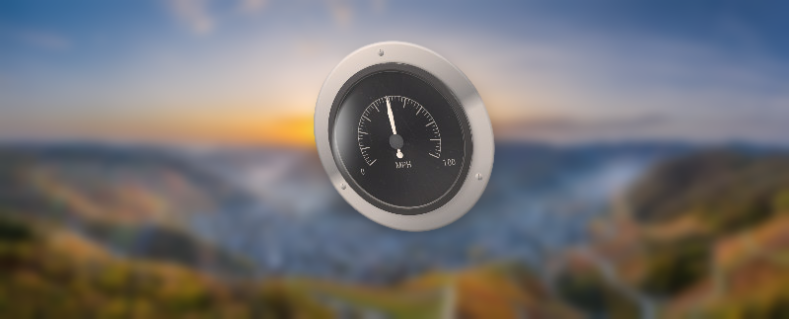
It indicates 50 mph
